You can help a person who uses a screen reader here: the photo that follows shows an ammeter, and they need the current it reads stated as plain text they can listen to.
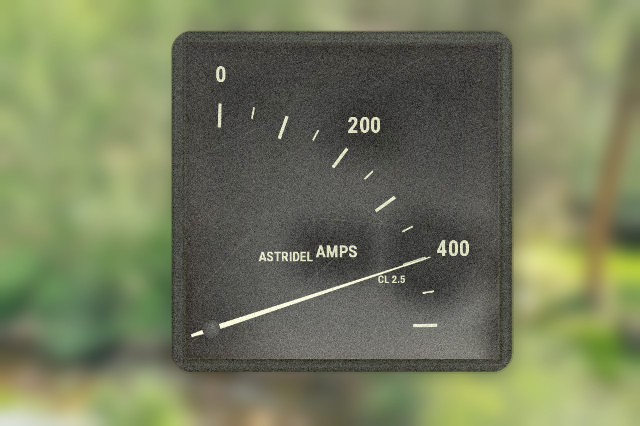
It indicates 400 A
